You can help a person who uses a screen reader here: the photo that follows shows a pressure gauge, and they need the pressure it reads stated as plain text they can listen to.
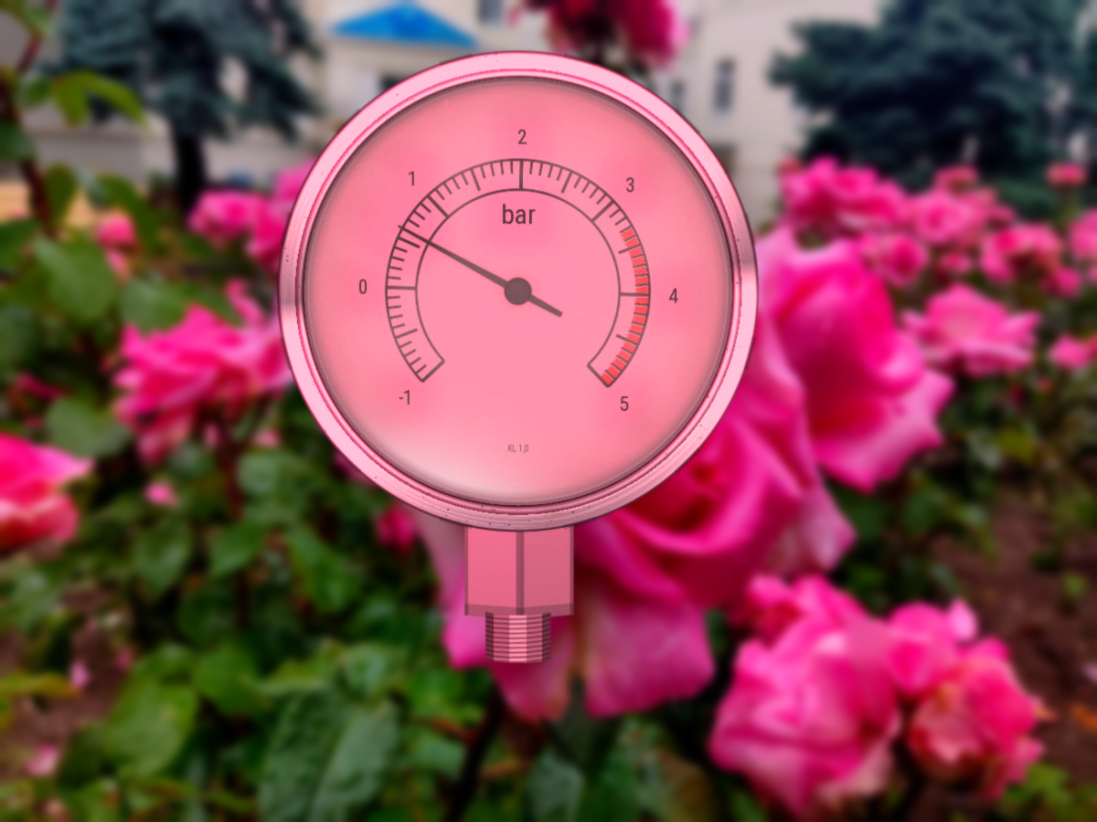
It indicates 0.6 bar
